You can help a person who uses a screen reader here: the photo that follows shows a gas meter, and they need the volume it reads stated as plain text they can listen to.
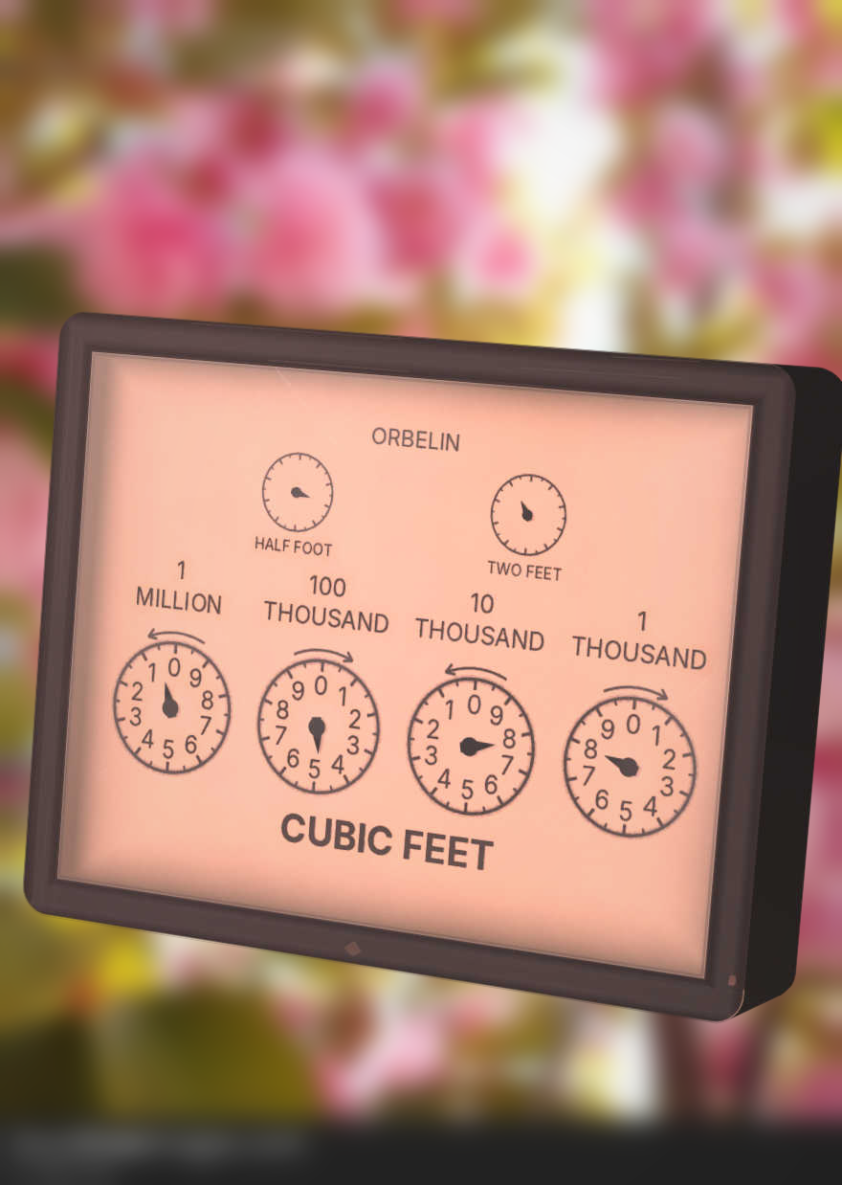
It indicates 47800 ft³
